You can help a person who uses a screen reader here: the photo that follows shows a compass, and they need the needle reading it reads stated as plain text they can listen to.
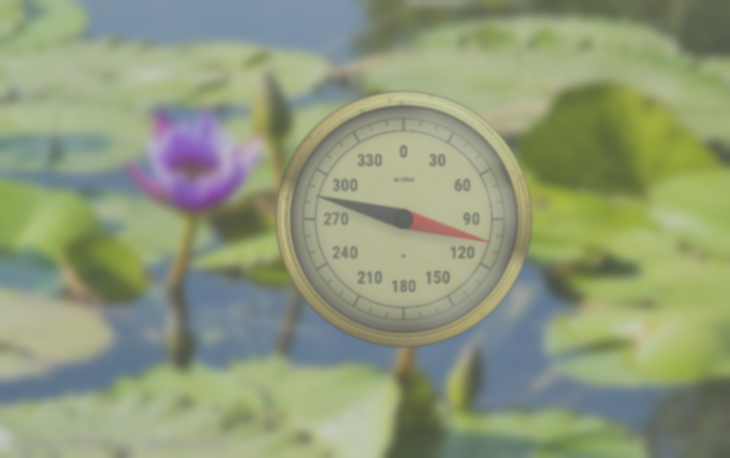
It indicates 105 °
